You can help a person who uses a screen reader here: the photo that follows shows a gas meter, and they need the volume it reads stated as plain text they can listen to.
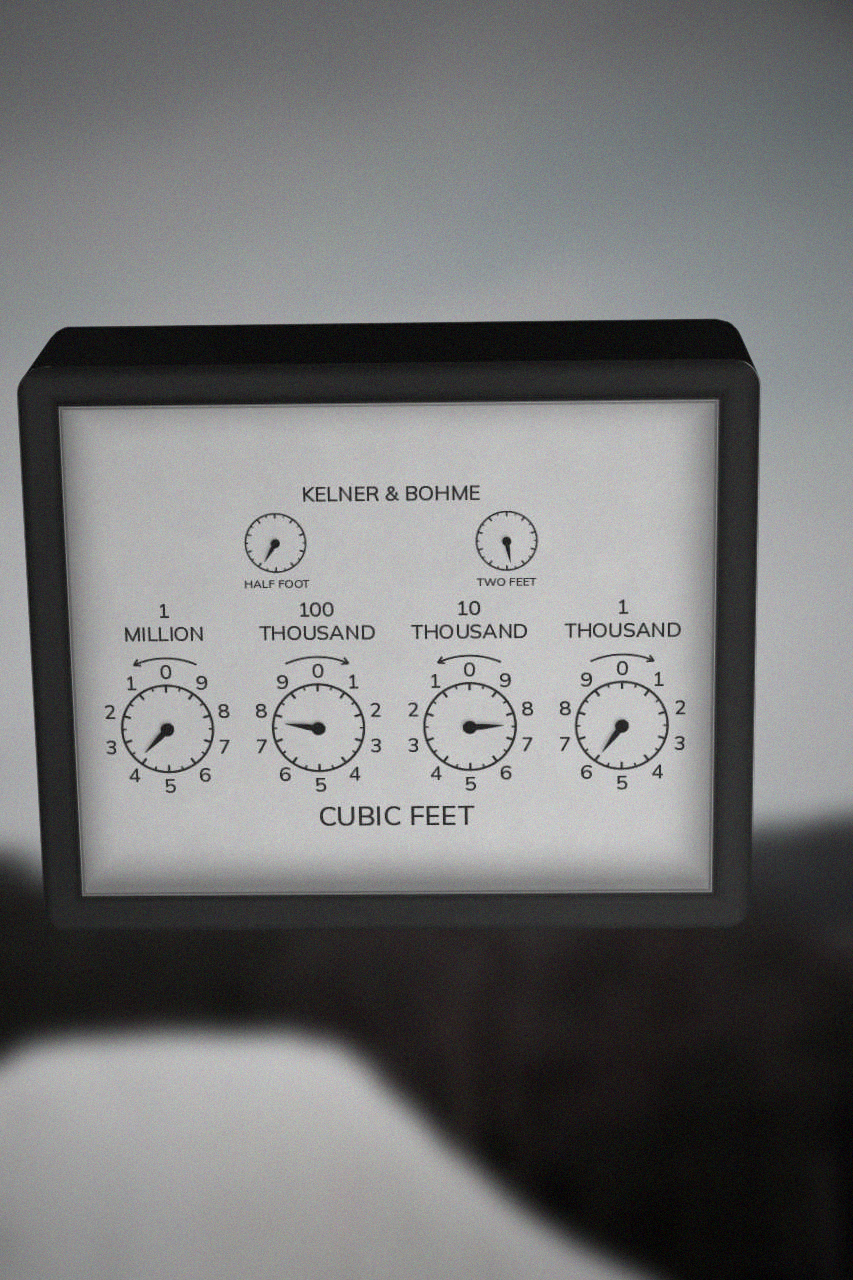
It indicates 377600 ft³
